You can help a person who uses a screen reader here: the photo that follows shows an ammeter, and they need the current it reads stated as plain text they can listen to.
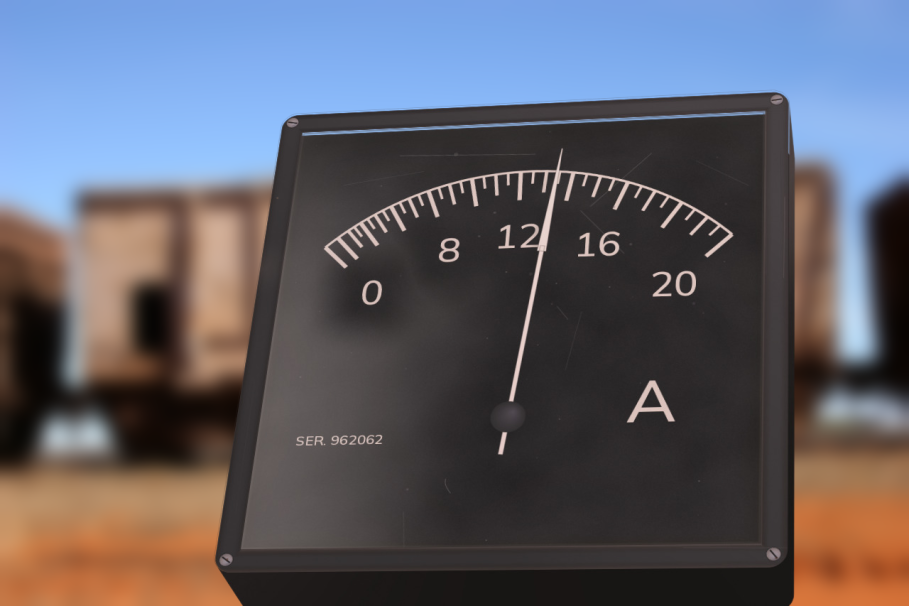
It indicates 13.5 A
